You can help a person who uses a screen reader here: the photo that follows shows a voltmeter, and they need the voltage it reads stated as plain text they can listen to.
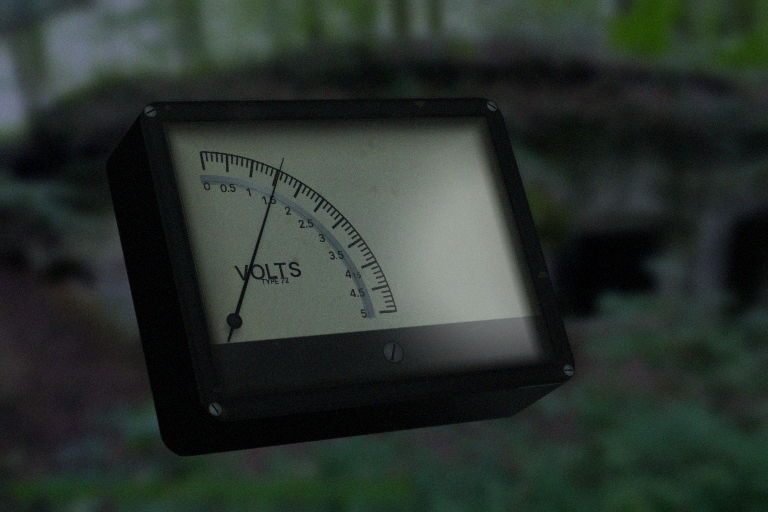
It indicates 1.5 V
